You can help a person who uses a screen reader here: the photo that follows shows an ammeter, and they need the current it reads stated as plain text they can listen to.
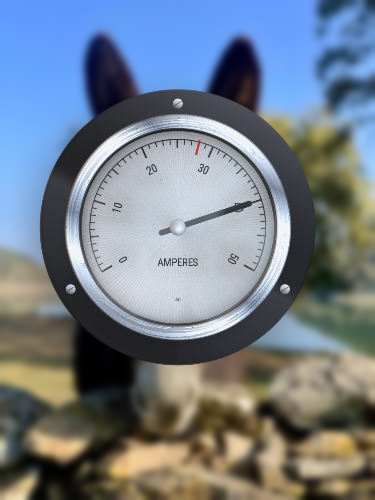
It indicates 40 A
